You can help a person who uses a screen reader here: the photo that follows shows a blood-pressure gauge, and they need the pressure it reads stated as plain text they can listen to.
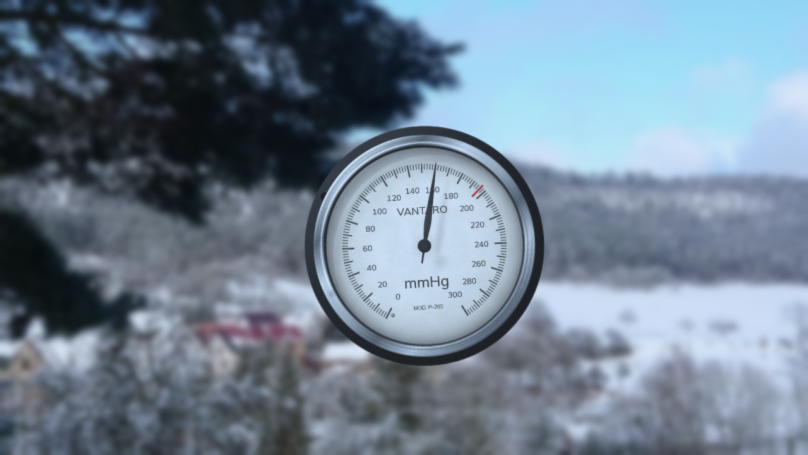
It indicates 160 mmHg
